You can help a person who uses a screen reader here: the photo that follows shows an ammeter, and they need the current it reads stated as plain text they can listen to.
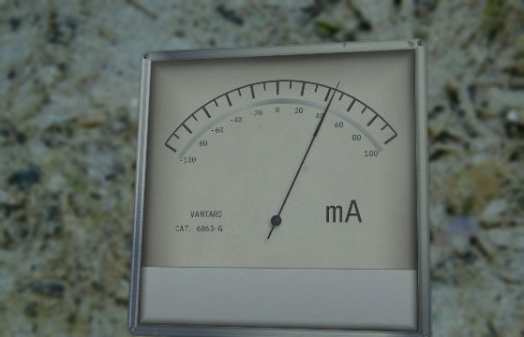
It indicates 45 mA
